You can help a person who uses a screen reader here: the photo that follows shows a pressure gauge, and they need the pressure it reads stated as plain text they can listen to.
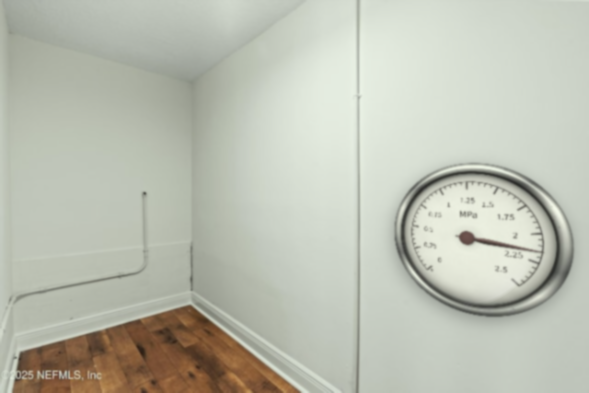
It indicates 2.15 MPa
